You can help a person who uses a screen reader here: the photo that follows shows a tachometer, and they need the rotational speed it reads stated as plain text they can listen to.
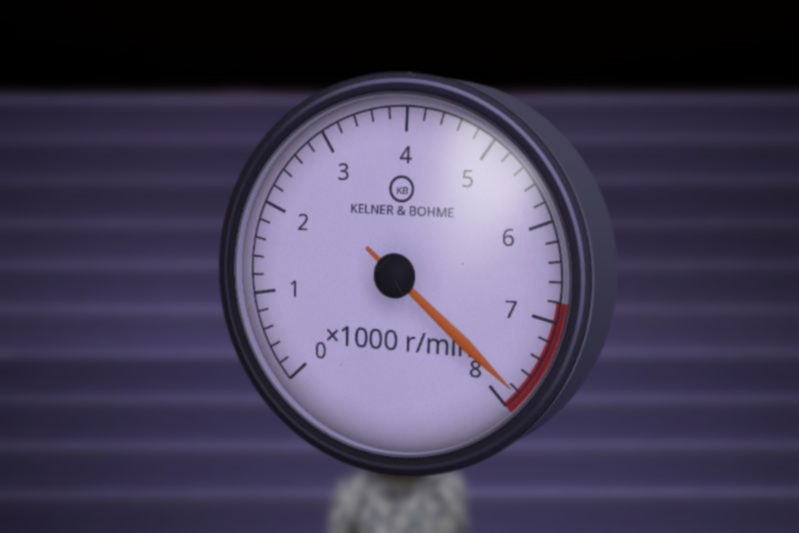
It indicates 7800 rpm
